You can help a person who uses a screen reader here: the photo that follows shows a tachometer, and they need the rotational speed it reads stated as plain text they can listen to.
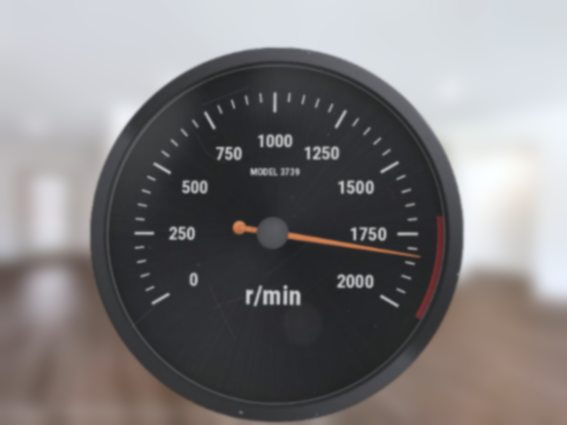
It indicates 1825 rpm
